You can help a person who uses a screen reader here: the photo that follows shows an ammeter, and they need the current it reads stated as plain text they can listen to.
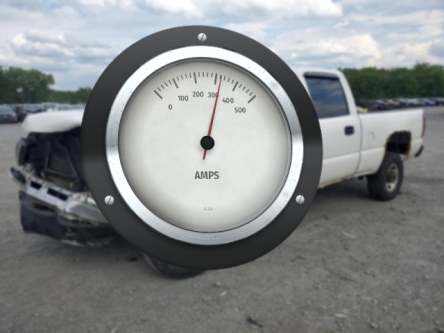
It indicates 320 A
